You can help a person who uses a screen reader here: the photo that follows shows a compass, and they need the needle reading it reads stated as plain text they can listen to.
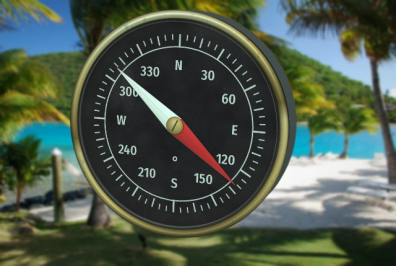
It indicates 130 °
